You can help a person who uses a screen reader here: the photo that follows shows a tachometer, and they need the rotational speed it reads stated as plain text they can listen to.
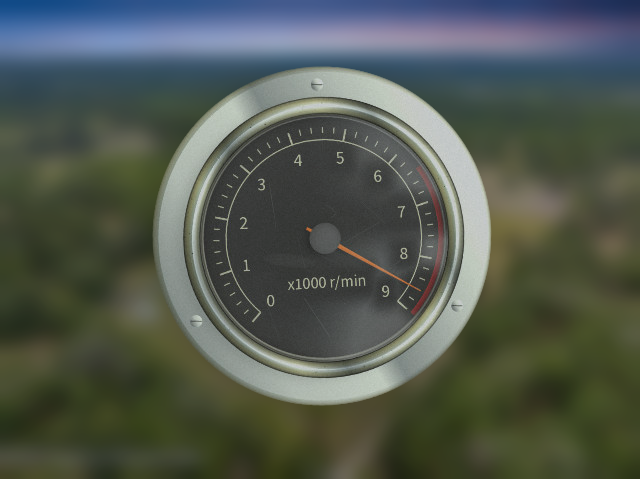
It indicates 8600 rpm
